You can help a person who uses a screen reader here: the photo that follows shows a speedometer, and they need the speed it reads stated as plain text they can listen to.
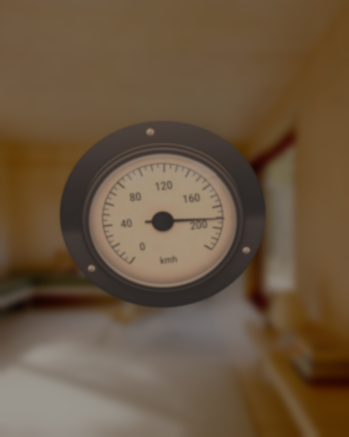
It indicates 190 km/h
